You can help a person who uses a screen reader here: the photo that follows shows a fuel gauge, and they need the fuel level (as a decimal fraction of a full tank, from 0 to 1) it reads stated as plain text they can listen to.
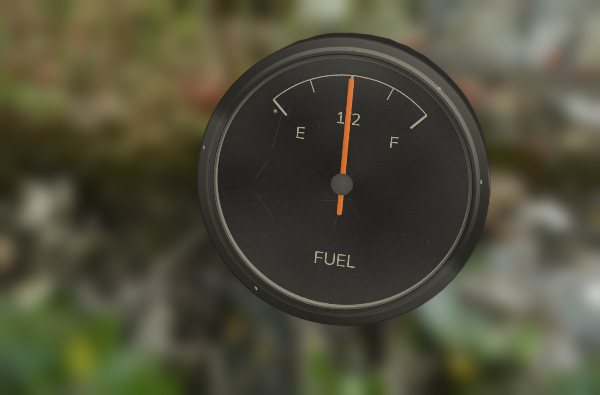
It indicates 0.5
